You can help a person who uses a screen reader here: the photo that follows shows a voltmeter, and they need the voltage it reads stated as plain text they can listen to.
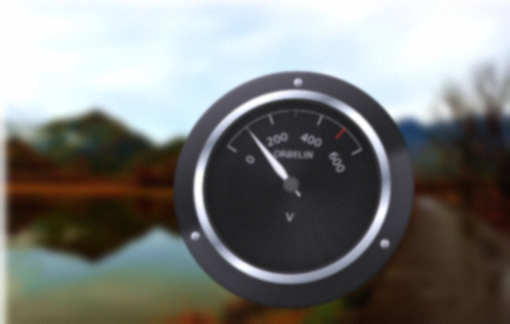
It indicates 100 V
